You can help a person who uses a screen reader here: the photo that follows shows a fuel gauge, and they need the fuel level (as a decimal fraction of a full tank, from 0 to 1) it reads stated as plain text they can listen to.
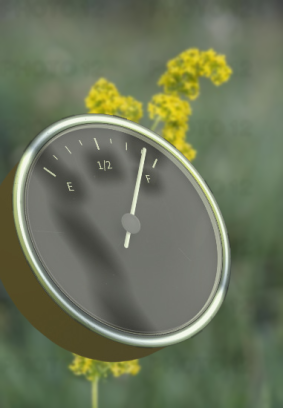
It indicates 0.875
